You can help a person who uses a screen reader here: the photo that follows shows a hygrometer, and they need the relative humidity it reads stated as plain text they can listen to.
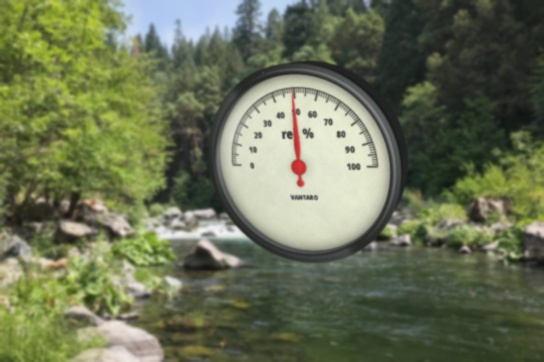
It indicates 50 %
